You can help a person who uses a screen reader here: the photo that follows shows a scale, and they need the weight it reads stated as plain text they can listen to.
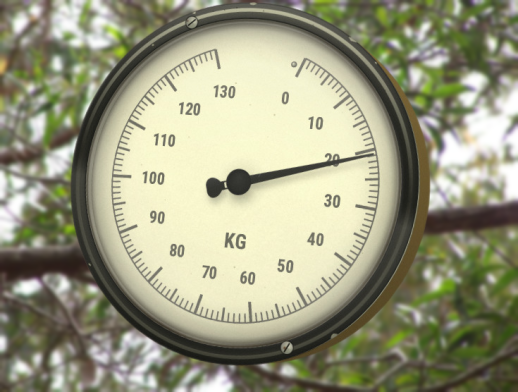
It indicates 21 kg
